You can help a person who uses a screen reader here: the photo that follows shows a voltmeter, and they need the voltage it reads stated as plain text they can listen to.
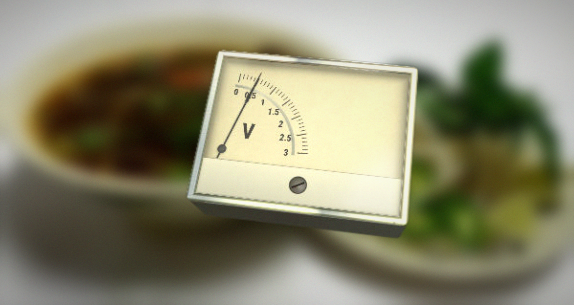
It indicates 0.5 V
